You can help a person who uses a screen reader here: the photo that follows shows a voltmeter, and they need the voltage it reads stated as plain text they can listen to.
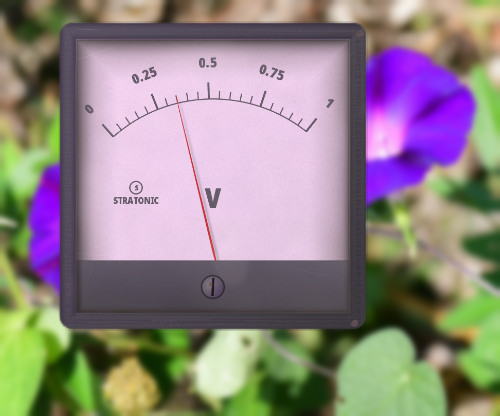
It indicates 0.35 V
